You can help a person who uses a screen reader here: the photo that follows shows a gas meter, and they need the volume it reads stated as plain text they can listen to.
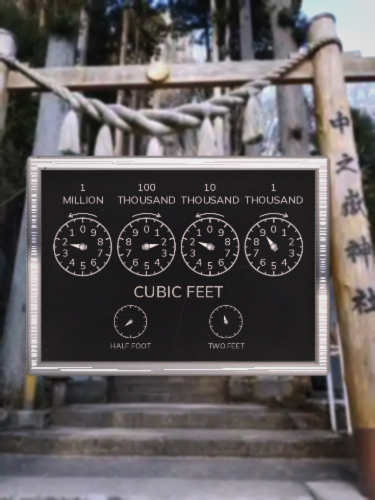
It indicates 221900 ft³
